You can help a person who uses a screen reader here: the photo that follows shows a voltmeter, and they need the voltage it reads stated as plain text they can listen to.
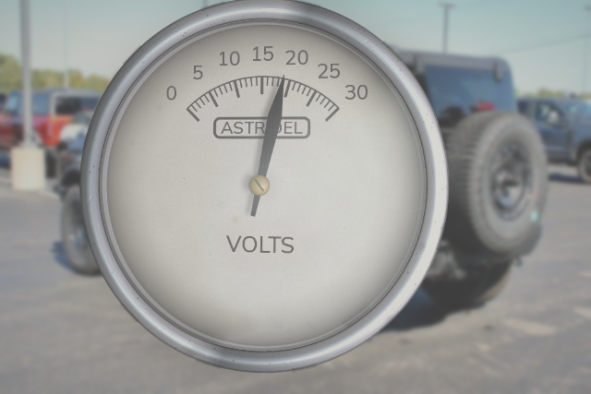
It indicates 19 V
